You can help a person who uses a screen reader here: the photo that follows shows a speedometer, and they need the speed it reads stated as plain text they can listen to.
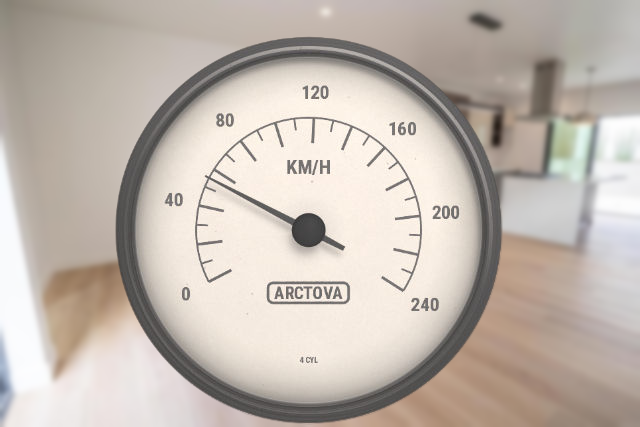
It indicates 55 km/h
